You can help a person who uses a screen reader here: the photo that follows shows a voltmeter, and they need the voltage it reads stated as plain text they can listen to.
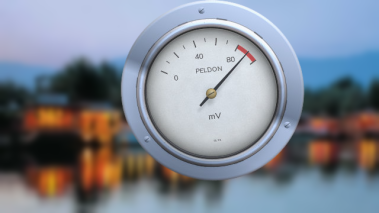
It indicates 90 mV
